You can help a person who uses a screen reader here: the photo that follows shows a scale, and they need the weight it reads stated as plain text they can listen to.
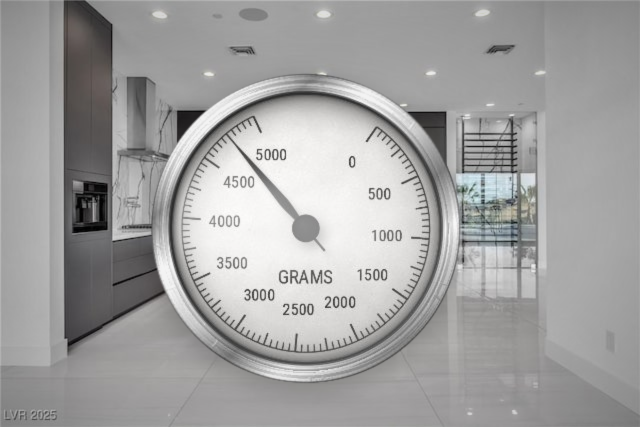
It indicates 4750 g
